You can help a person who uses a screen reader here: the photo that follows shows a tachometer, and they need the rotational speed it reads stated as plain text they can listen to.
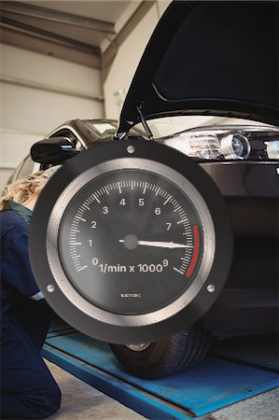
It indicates 8000 rpm
